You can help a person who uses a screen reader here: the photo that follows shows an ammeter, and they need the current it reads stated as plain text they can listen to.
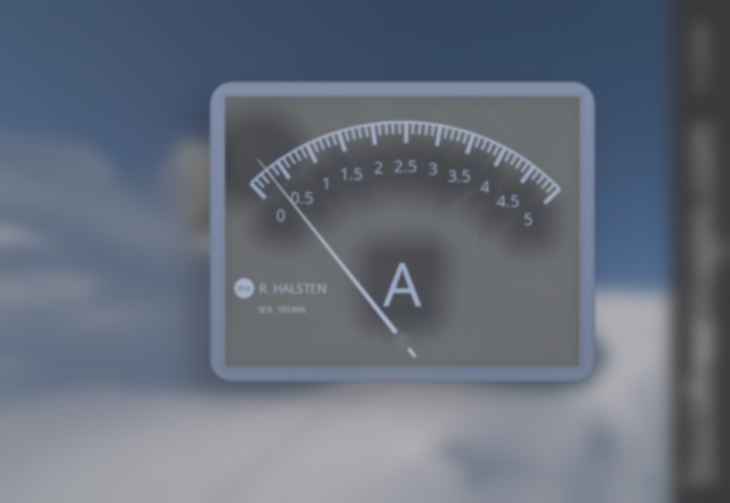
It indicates 0.3 A
